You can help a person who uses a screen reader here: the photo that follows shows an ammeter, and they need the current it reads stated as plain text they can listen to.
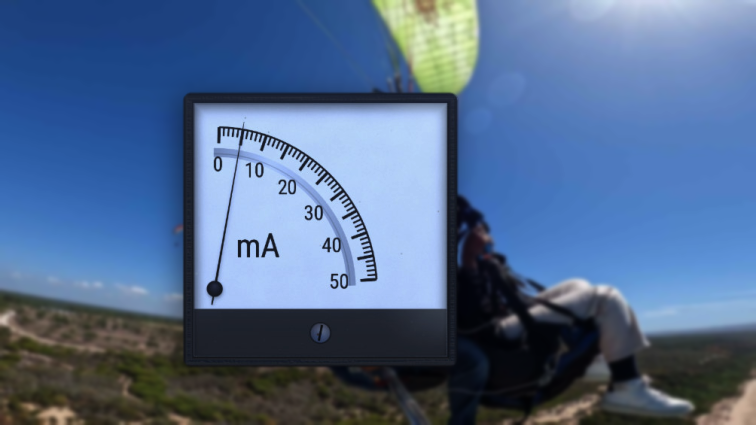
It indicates 5 mA
